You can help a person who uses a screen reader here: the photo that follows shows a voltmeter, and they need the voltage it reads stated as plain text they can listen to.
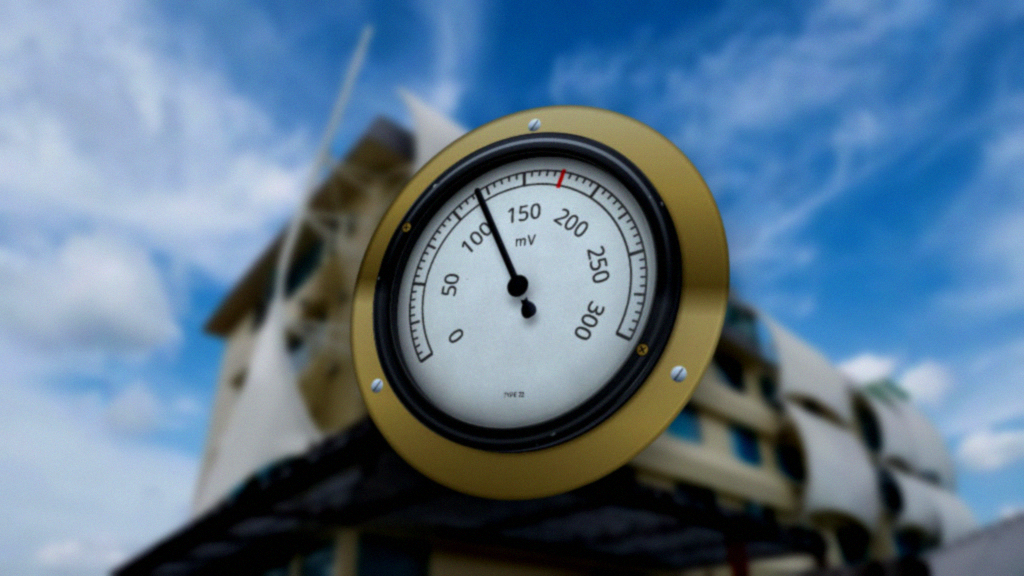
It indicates 120 mV
